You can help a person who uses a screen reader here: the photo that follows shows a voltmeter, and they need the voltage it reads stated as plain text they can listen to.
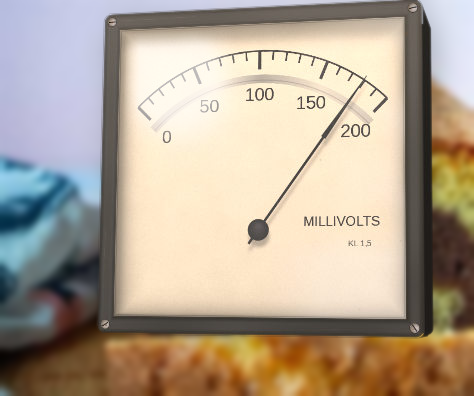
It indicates 180 mV
